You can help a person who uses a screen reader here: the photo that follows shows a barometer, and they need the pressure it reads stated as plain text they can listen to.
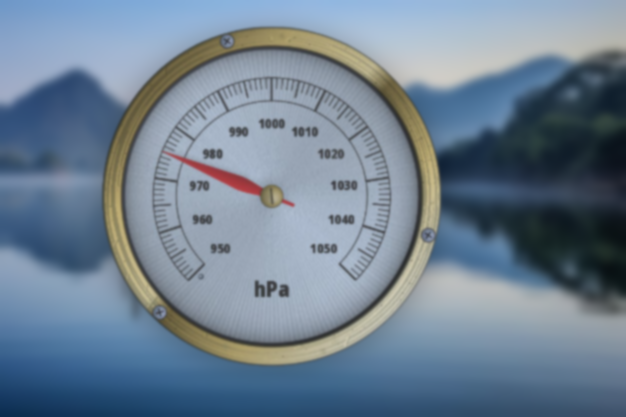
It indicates 975 hPa
